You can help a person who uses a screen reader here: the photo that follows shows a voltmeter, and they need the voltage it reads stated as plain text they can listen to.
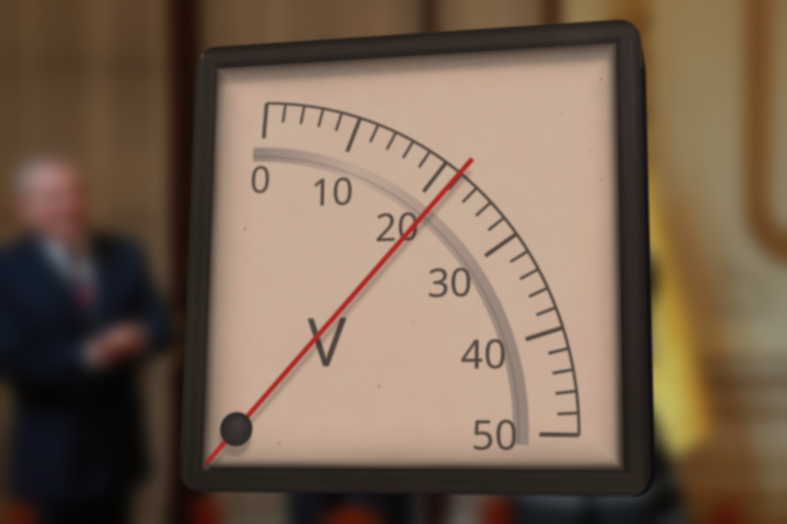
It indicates 22 V
